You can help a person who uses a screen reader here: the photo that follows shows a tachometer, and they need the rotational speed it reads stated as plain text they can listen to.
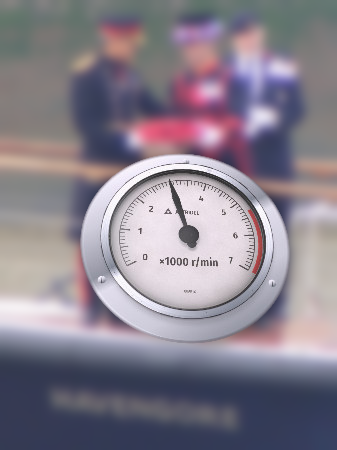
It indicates 3000 rpm
